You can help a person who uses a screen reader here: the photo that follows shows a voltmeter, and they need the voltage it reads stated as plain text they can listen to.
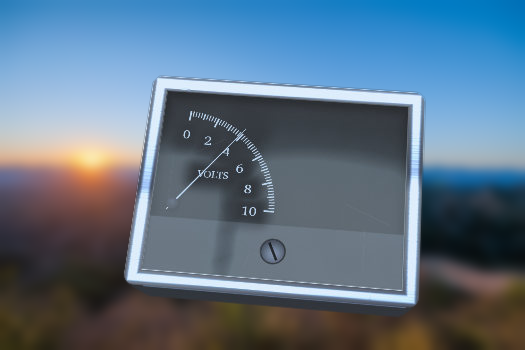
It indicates 4 V
